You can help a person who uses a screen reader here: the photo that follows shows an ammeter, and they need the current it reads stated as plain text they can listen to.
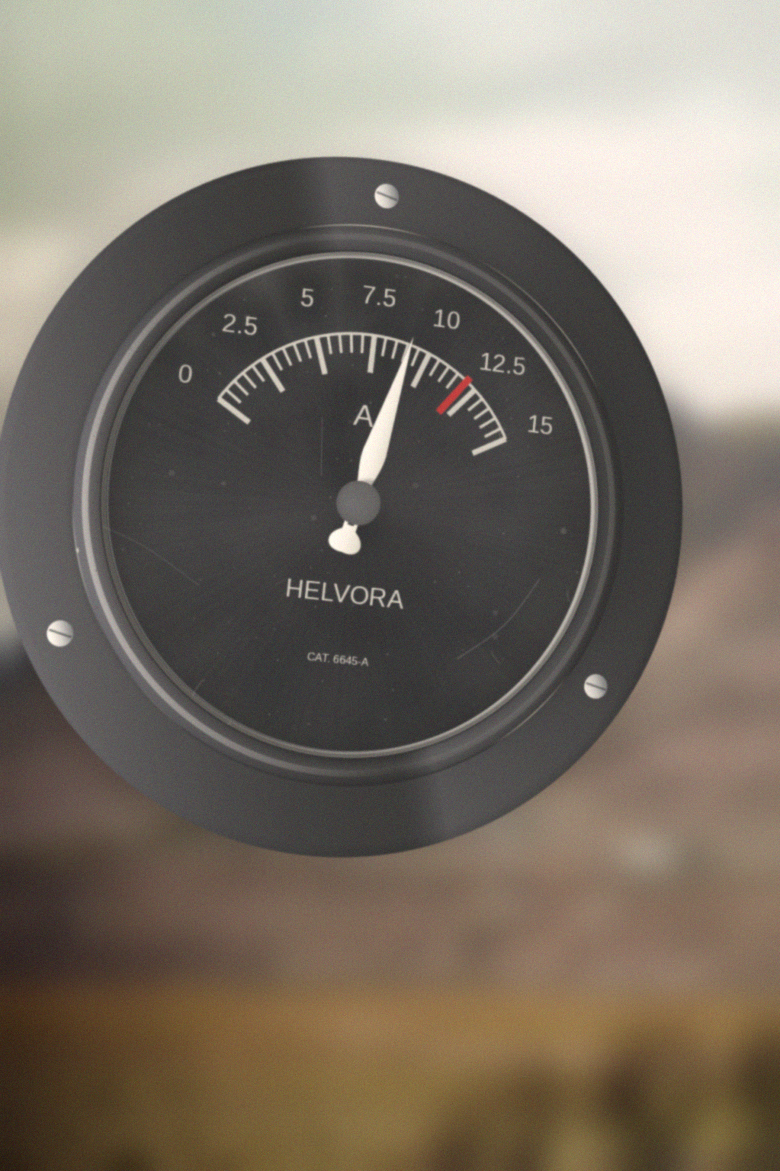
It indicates 9 A
